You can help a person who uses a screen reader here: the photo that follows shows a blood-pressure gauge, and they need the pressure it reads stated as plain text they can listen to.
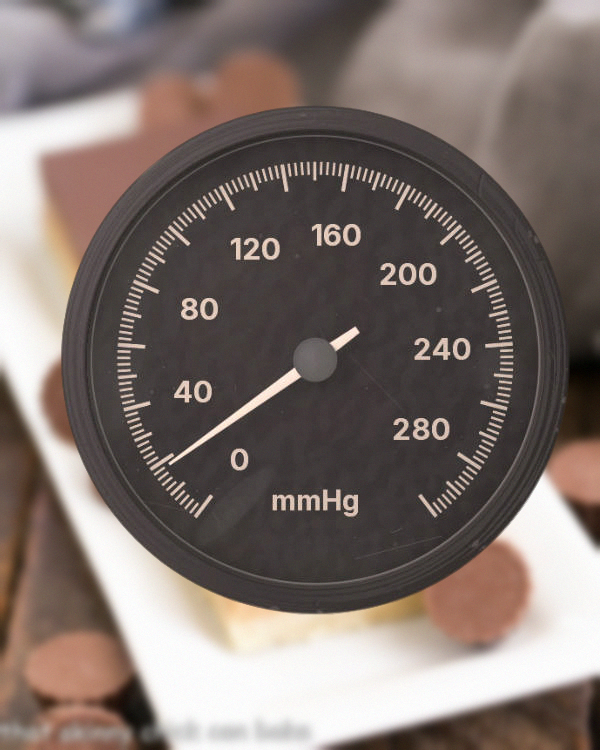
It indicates 18 mmHg
